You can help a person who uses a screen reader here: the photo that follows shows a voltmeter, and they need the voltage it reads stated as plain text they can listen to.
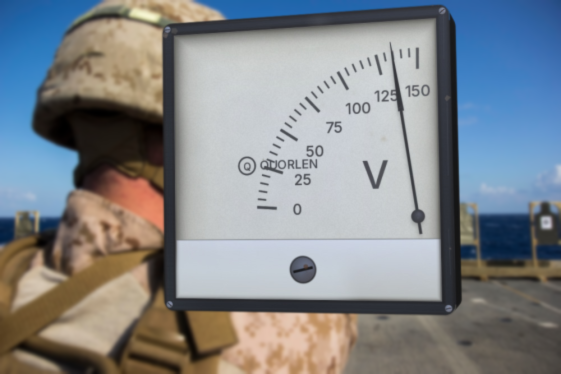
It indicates 135 V
